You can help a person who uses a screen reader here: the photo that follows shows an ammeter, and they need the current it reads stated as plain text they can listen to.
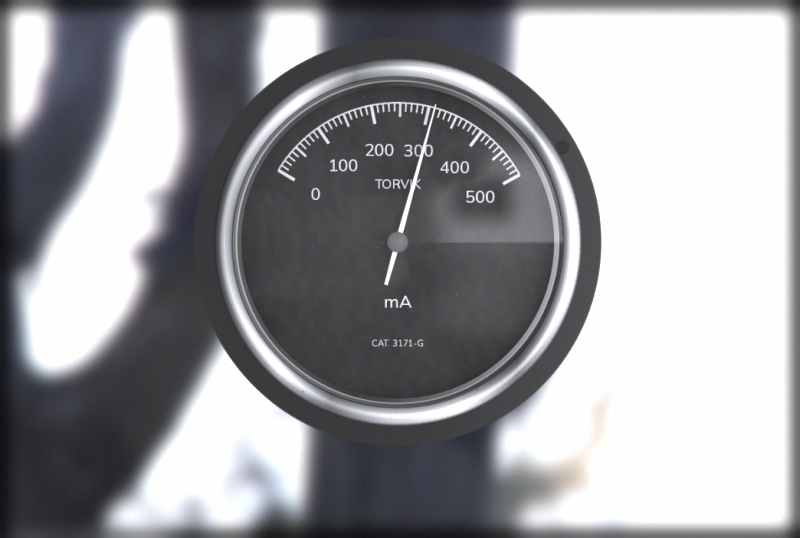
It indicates 310 mA
